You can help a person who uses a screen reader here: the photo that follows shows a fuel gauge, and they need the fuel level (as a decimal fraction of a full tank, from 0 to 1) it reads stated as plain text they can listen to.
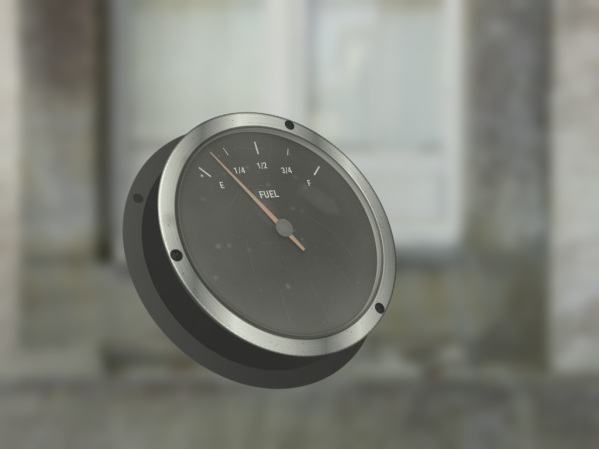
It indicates 0.125
